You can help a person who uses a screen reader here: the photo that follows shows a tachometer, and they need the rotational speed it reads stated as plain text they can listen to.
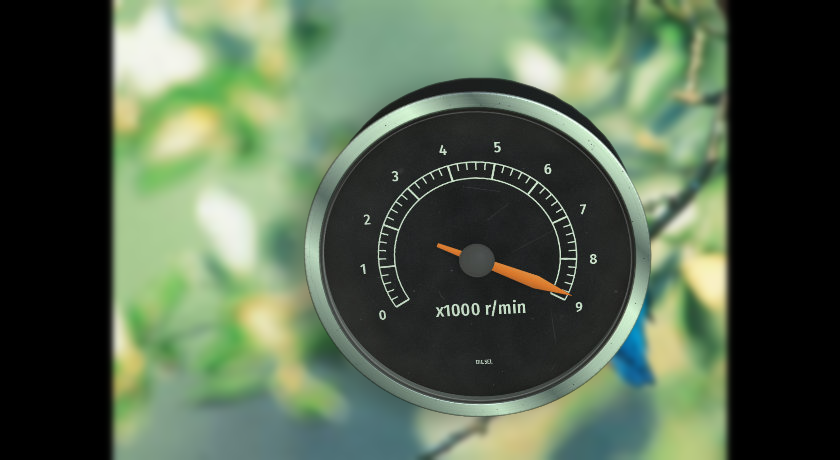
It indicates 8800 rpm
